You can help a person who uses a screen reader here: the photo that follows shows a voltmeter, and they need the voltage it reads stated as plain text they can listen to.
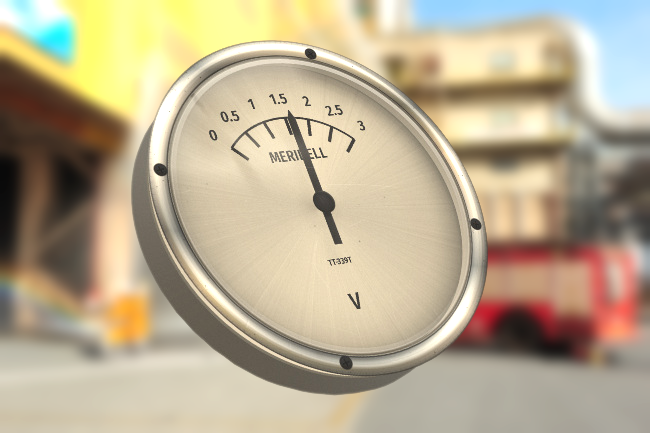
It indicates 1.5 V
